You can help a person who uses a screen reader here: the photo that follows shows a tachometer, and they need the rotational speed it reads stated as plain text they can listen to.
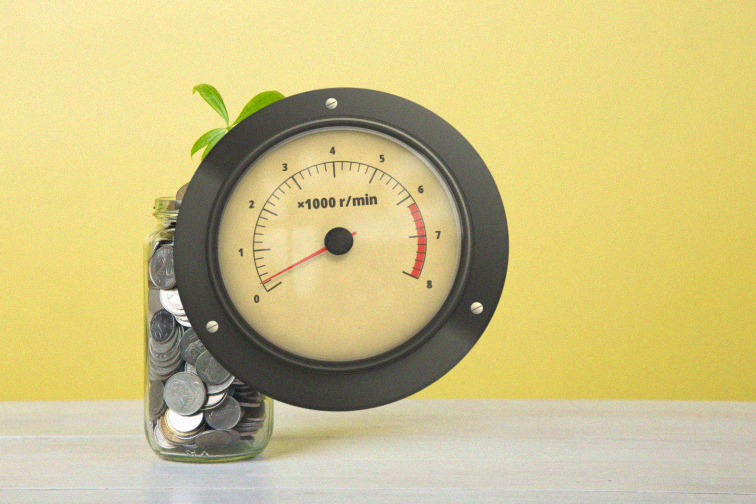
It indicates 200 rpm
